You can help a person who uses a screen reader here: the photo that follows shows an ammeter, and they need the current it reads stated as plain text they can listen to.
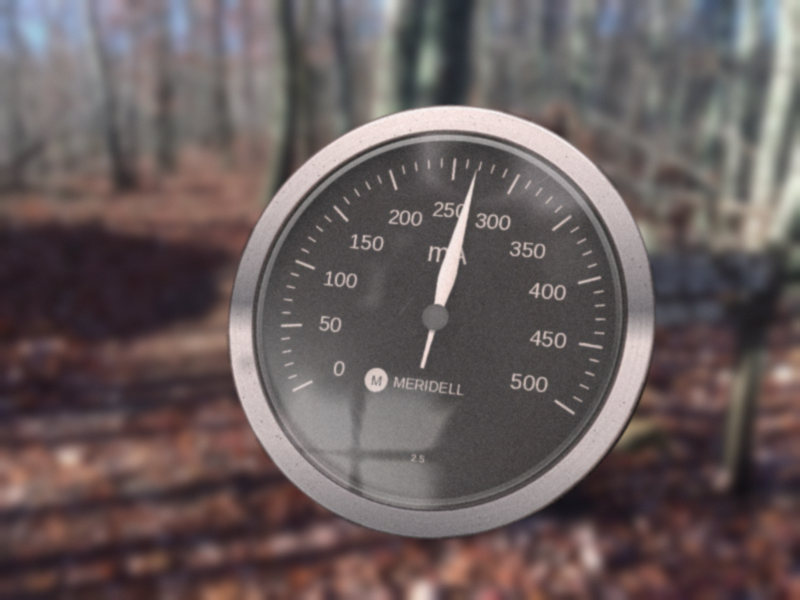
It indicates 270 mA
